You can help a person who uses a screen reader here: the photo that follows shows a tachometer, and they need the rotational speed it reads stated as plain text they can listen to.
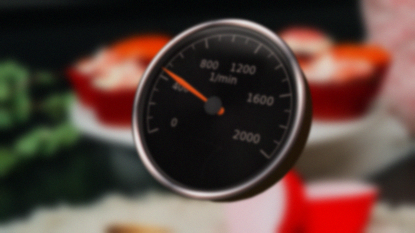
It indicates 450 rpm
